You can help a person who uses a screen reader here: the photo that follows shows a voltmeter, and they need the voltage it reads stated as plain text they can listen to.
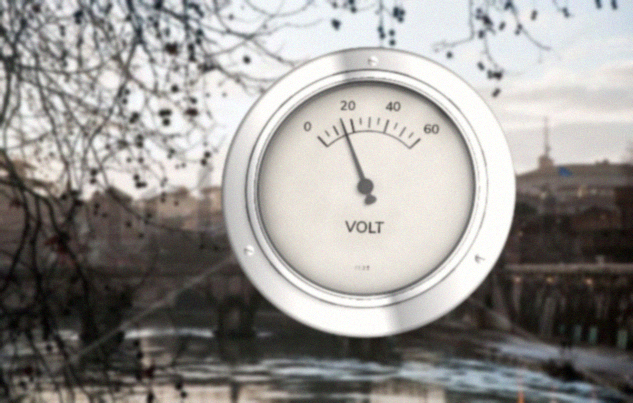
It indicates 15 V
